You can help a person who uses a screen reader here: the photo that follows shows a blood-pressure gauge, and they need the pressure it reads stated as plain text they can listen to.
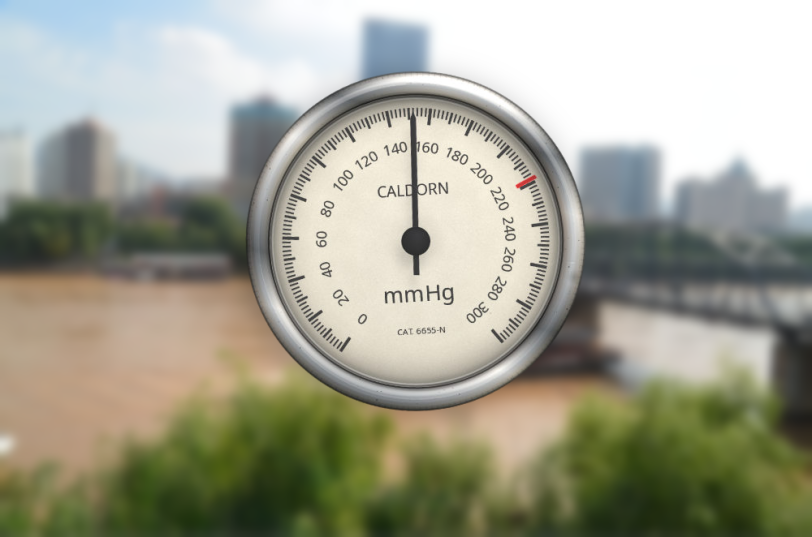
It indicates 152 mmHg
